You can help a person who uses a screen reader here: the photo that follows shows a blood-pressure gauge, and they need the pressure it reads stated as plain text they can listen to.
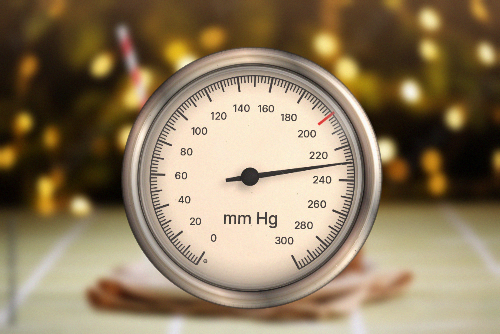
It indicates 230 mmHg
